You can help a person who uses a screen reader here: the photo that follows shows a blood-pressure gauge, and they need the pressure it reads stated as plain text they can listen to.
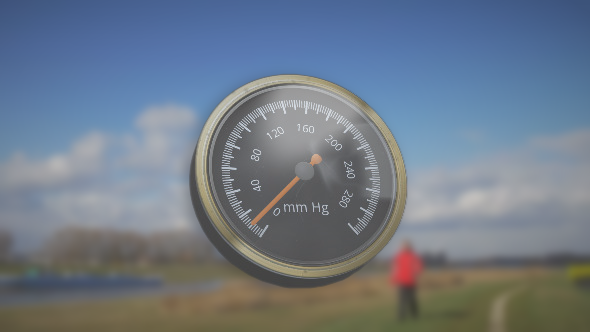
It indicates 10 mmHg
